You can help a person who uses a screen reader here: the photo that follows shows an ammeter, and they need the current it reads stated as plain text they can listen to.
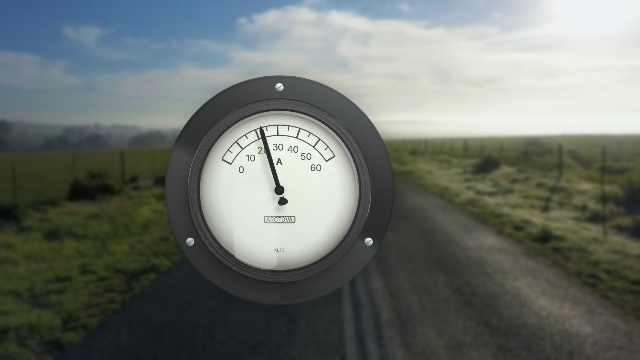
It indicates 22.5 A
